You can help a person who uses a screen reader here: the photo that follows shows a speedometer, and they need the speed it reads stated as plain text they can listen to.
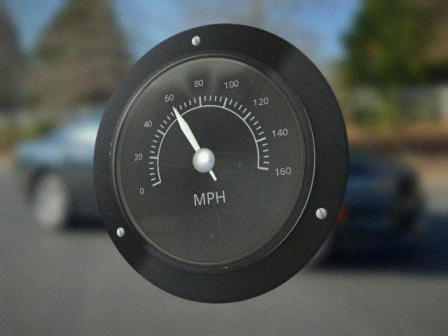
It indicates 60 mph
